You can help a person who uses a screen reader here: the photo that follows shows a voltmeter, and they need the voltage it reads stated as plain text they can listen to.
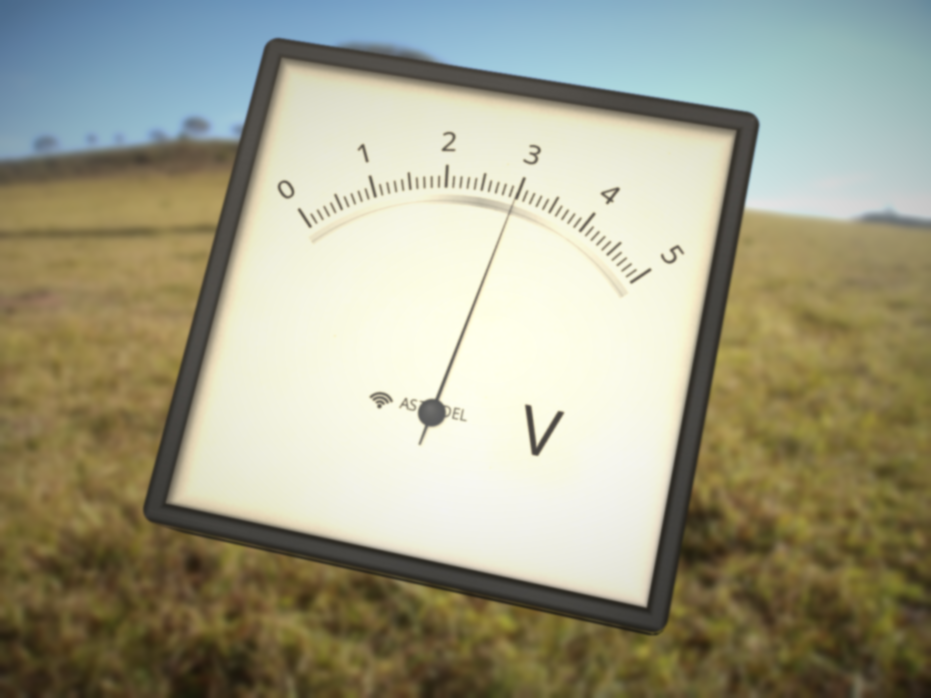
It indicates 3 V
